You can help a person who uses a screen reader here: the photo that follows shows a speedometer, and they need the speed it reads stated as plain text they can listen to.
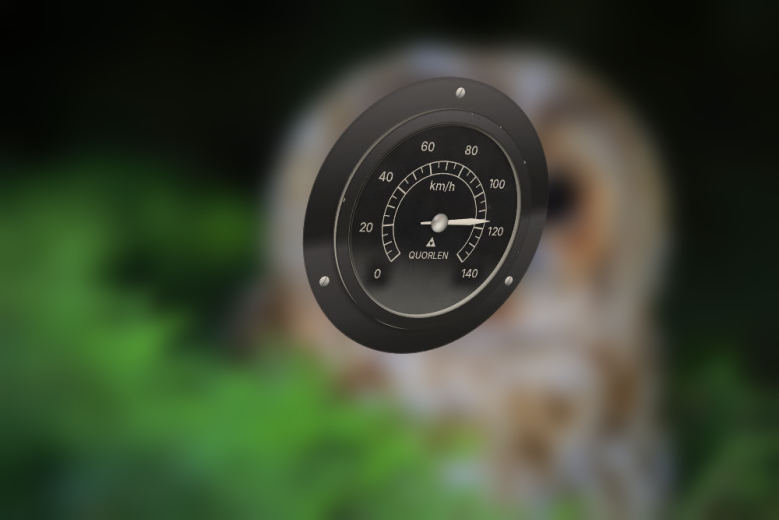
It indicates 115 km/h
